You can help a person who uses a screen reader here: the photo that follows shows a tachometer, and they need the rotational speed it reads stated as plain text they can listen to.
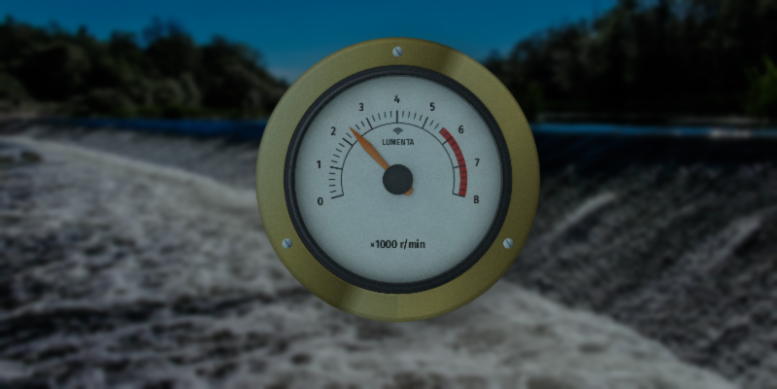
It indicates 2400 rpm
